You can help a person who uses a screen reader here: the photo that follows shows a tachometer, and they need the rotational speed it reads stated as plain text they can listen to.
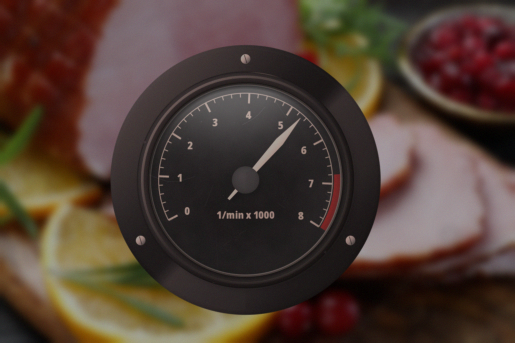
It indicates 5300 rpm
